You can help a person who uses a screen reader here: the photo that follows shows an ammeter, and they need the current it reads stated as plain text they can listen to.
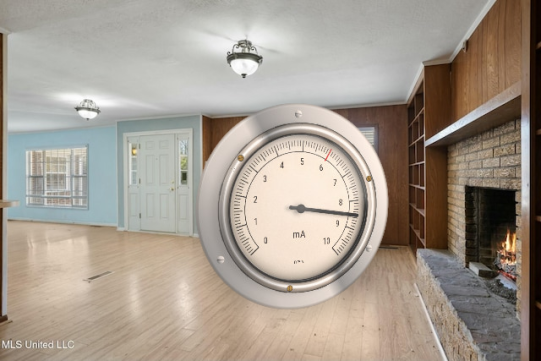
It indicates 8.5 mA
